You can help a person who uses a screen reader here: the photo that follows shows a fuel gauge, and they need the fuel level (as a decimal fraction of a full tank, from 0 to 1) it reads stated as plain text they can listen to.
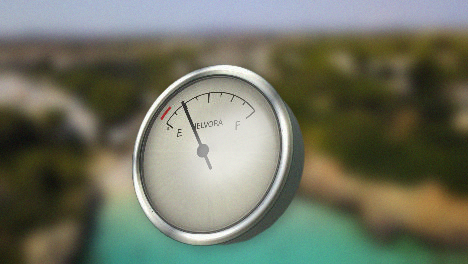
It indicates 0.25
